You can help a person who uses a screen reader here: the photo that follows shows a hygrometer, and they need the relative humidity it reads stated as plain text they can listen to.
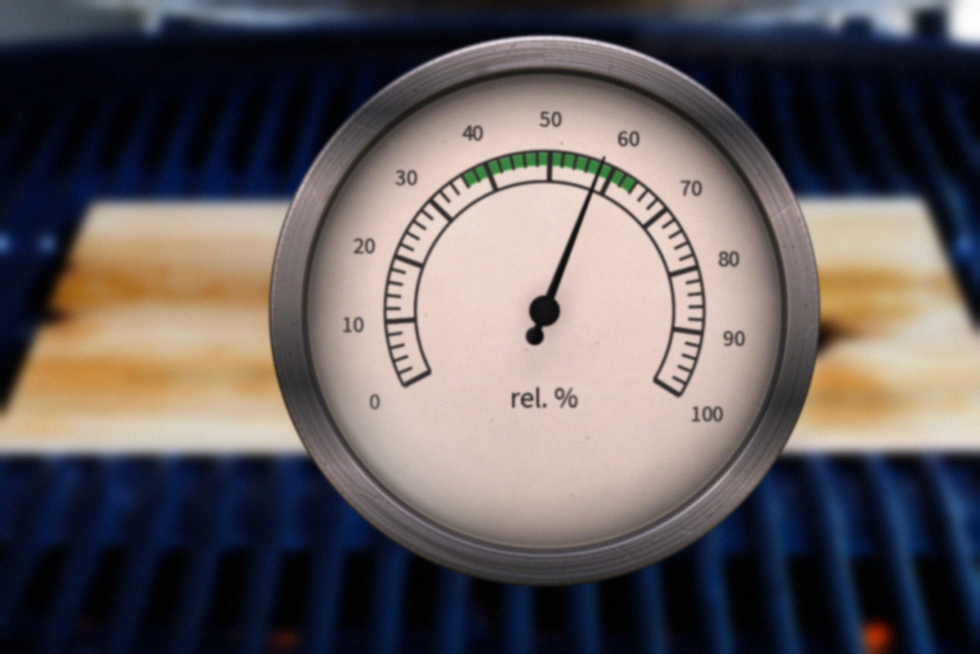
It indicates 58 %
